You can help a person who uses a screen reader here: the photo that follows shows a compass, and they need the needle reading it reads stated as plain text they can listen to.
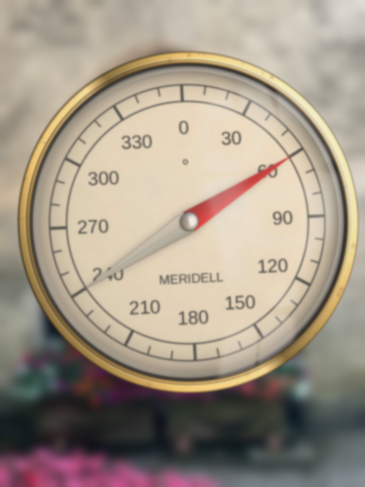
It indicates 60 °
